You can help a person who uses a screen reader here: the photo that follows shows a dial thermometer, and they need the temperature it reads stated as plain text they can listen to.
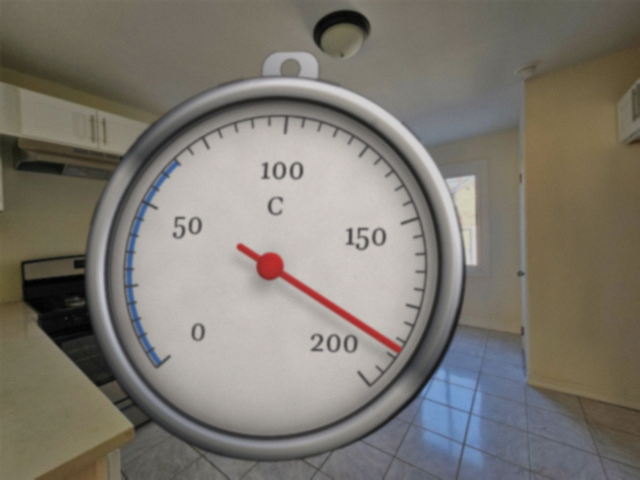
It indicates 187.5 °C
